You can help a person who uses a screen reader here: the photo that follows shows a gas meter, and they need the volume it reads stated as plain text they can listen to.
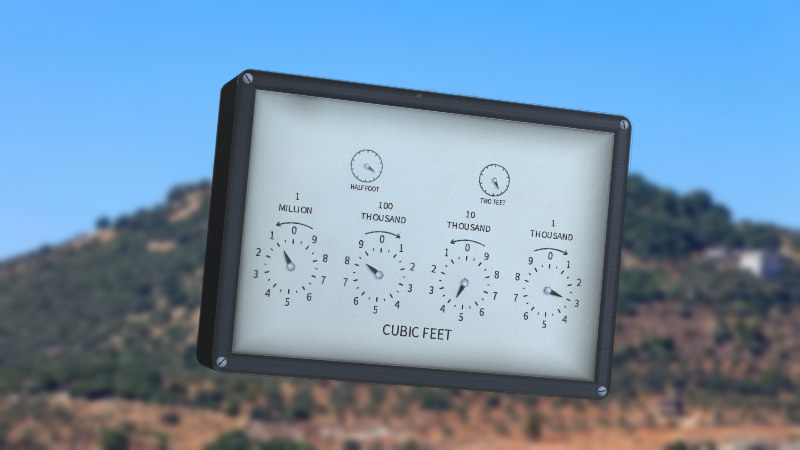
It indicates 84300 ft³
